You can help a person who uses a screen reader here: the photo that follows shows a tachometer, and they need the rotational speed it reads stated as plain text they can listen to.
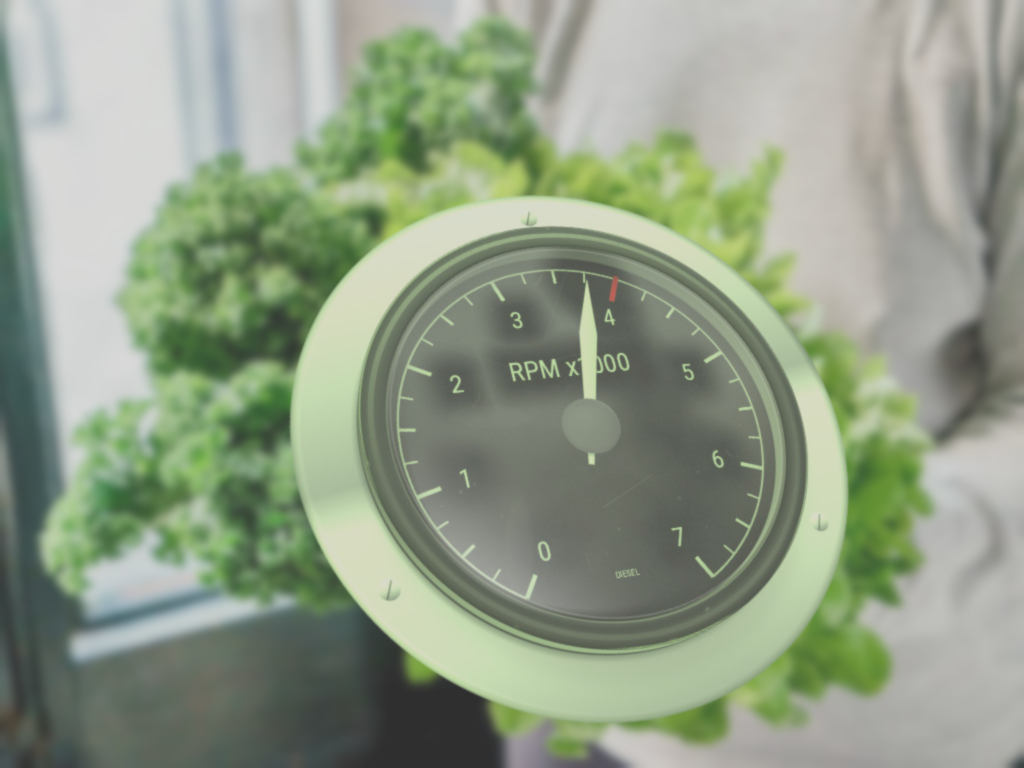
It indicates 3750 rpm
